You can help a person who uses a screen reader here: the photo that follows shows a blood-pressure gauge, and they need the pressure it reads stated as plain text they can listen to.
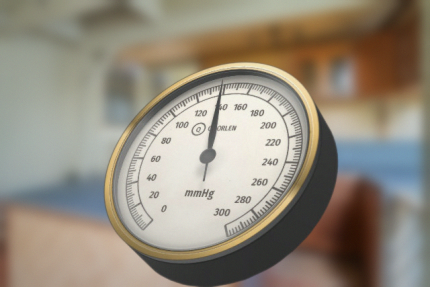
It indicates 140 mmHg
